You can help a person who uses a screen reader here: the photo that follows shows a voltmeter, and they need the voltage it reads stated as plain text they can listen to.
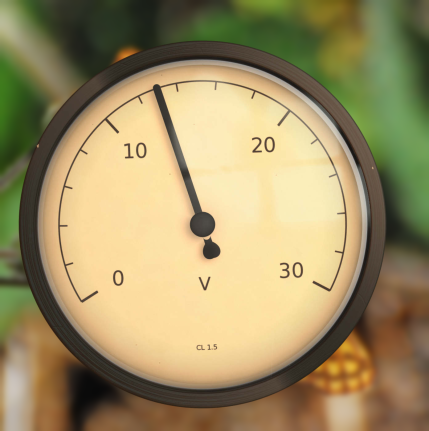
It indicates 13 V
